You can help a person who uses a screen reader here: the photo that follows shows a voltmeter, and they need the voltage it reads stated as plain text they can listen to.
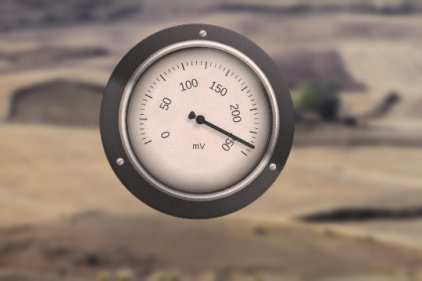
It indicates 240 mV
